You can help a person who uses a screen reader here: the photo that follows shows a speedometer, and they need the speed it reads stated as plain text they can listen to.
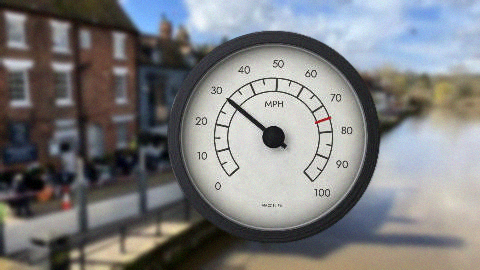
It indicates 30 mph
